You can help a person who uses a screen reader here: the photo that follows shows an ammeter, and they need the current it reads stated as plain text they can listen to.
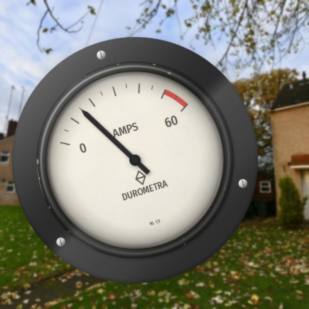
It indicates 15 A
